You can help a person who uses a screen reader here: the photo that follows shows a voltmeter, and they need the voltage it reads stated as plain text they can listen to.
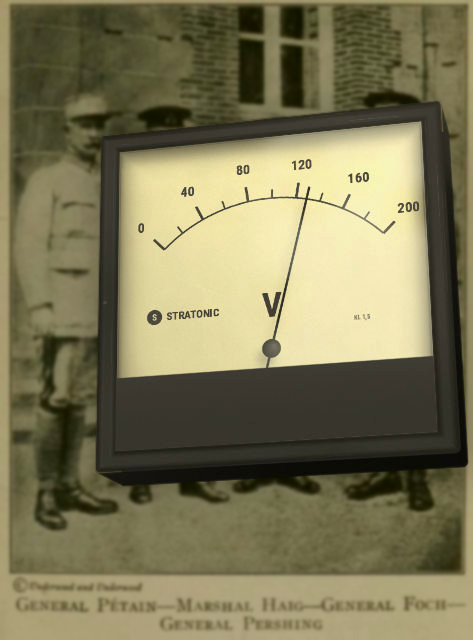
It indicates 130 V
